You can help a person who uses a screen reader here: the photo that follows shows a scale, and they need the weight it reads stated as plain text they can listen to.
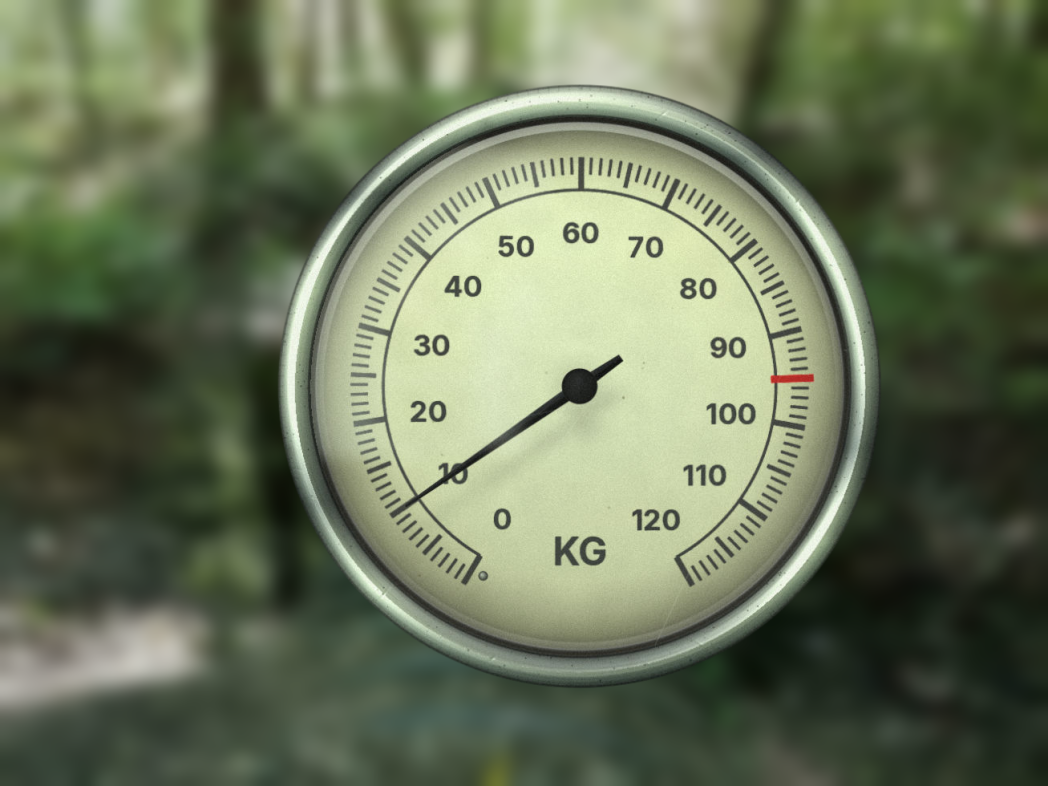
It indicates 10 kg
